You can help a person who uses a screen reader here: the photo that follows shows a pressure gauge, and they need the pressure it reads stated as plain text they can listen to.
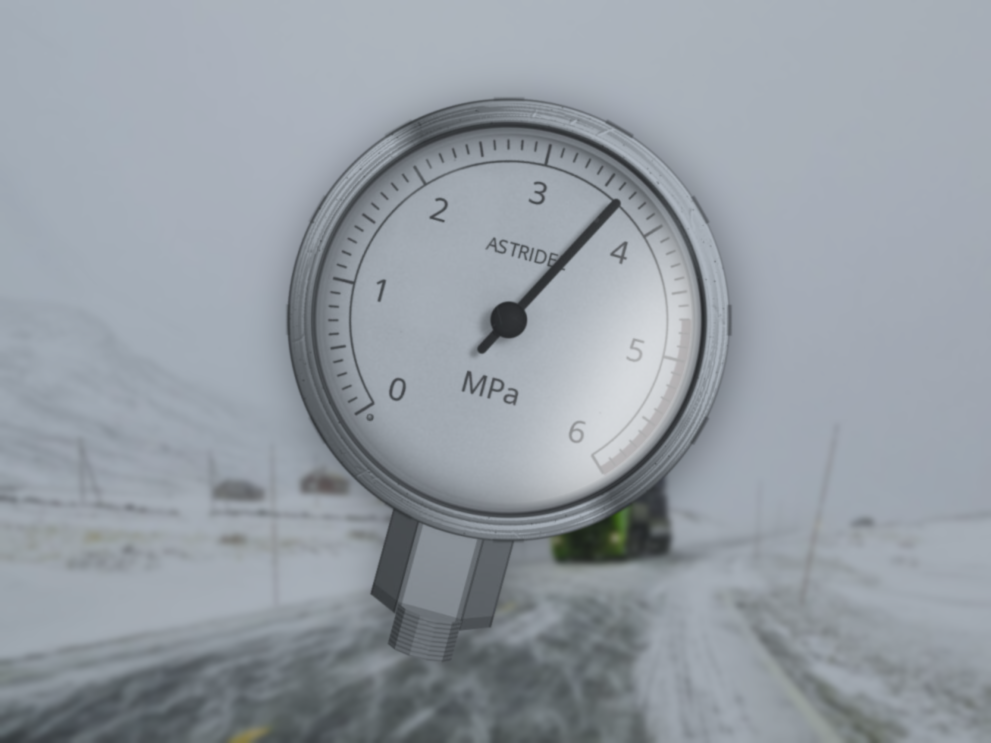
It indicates 3.65 MPa
